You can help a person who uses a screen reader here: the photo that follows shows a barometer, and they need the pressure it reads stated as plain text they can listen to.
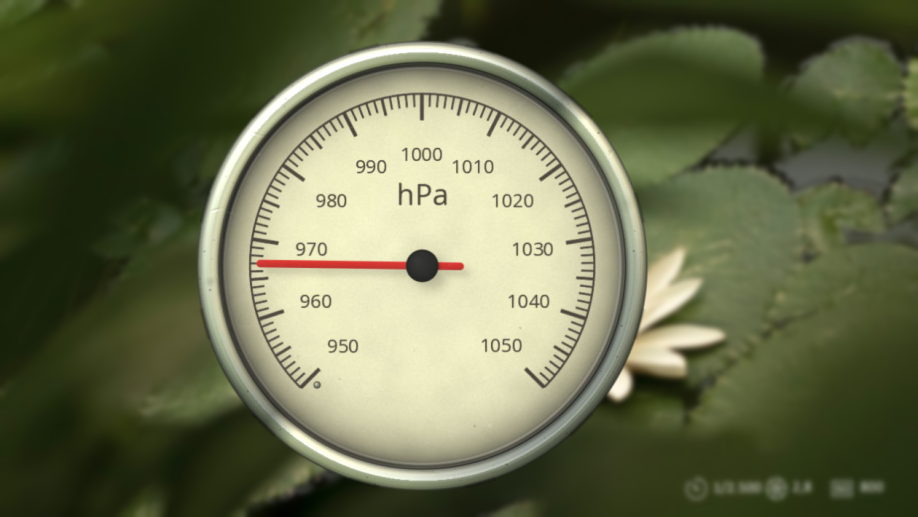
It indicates 967 hPa
